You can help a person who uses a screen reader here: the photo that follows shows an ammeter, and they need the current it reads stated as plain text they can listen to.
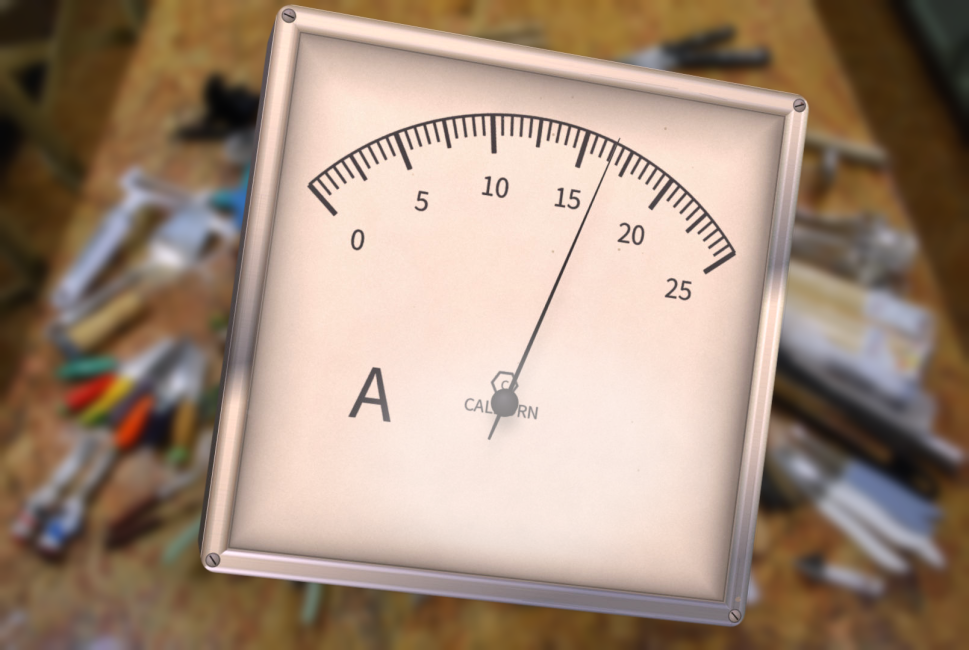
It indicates 16.5 A
